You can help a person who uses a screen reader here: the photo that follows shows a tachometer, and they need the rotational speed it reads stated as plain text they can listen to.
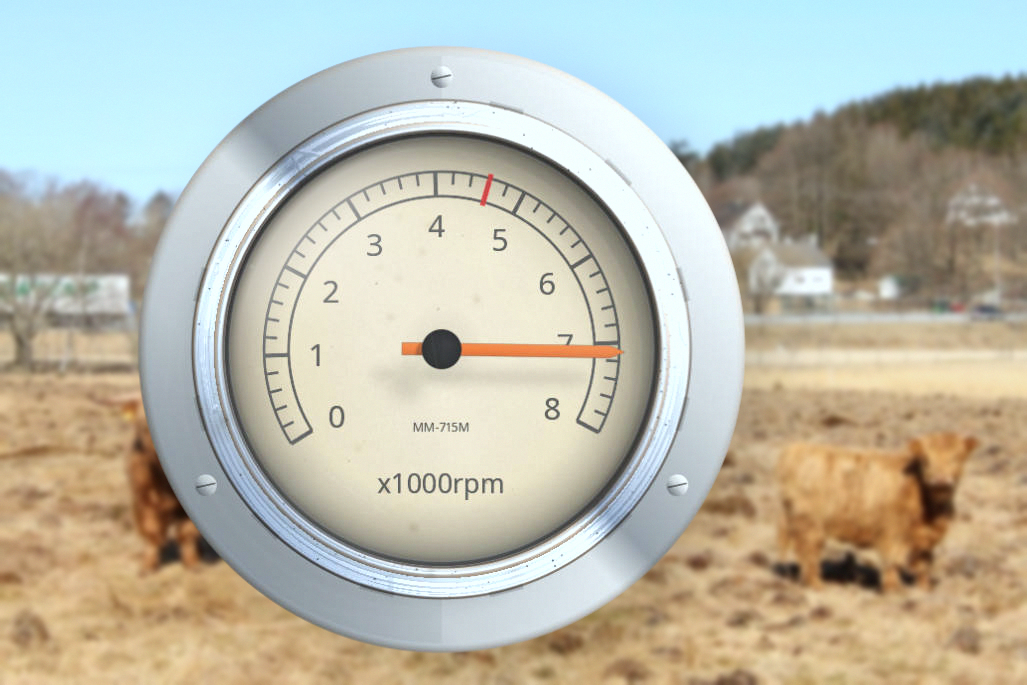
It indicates 7100 rpm
